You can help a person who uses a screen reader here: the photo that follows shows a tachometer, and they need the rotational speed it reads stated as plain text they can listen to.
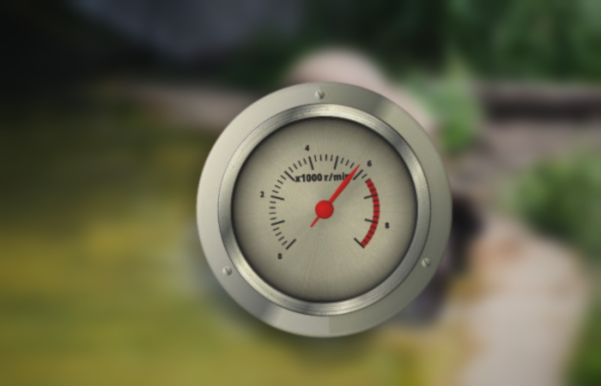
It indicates 5800 rpm
